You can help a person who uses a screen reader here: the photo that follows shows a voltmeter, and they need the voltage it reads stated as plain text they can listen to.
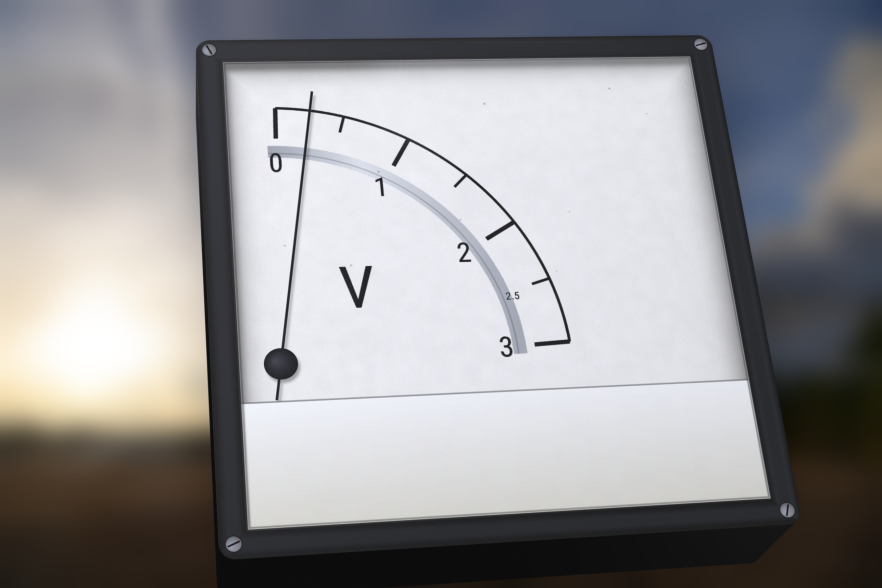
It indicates 0.25 V
